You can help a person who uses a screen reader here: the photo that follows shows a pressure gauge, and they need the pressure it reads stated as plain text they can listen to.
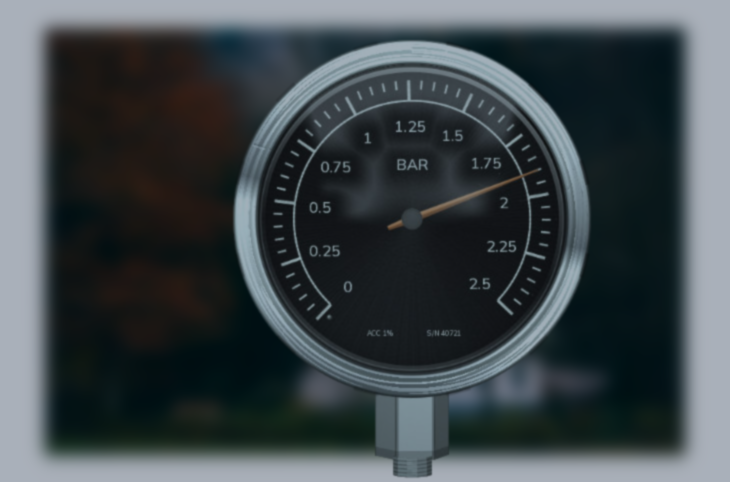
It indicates 1.9 bar
